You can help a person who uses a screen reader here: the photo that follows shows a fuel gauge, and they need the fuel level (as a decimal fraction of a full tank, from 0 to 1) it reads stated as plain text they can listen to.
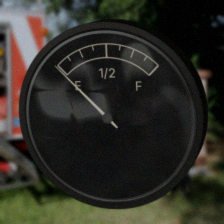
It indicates 0
